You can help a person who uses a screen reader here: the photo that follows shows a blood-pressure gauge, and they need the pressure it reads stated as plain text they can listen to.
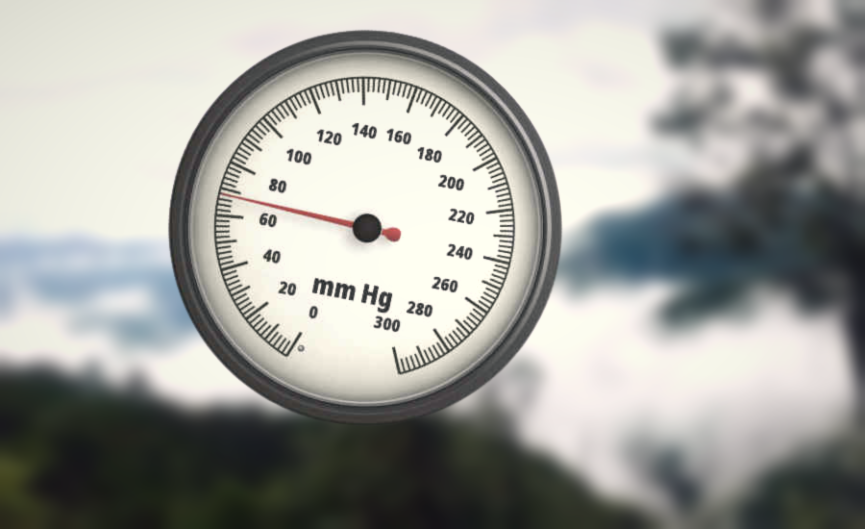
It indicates 68 mmHg
